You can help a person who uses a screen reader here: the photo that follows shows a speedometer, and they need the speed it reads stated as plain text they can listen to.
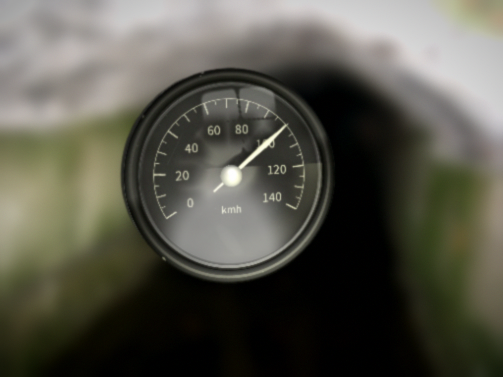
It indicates 100 km/h
